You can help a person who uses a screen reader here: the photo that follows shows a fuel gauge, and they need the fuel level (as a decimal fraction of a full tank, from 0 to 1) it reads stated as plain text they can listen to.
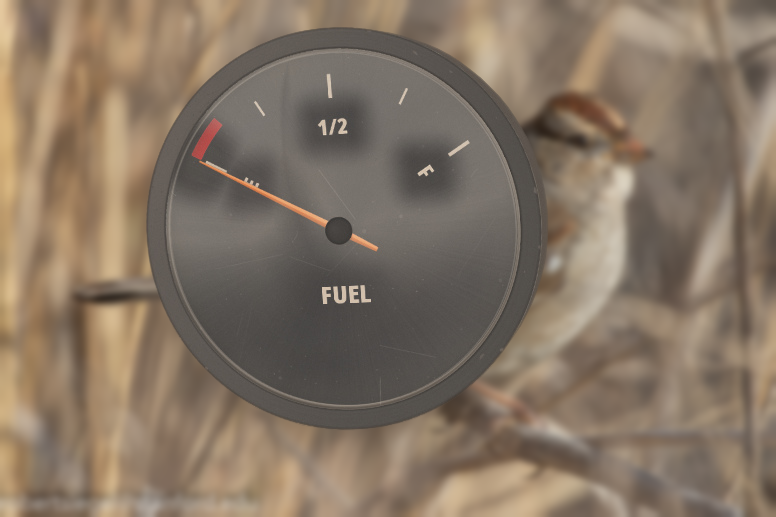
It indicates 0
